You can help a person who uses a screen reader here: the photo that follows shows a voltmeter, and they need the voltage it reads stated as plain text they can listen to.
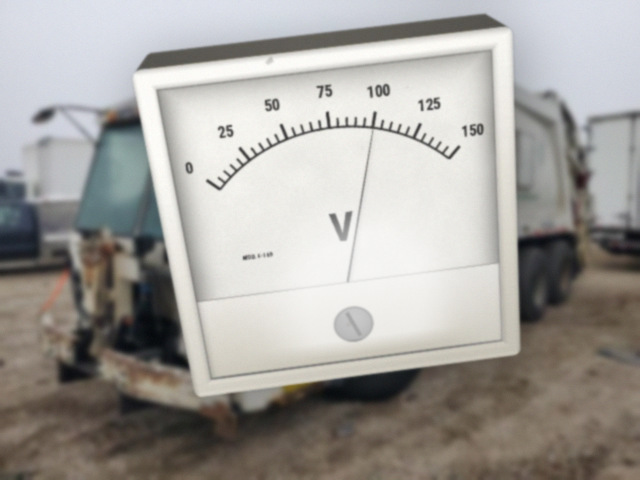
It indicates 100 V
